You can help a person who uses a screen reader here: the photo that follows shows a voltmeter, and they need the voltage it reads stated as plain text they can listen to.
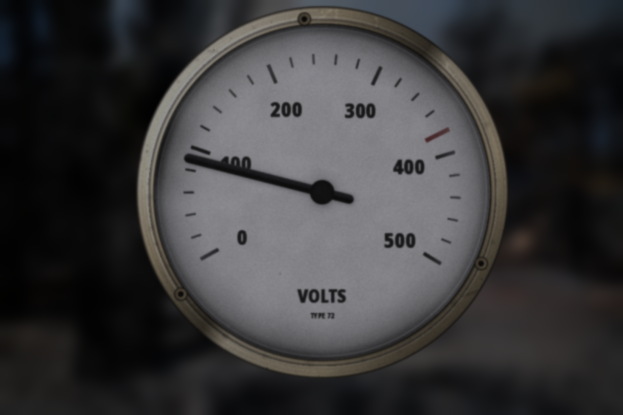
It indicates 90 V
